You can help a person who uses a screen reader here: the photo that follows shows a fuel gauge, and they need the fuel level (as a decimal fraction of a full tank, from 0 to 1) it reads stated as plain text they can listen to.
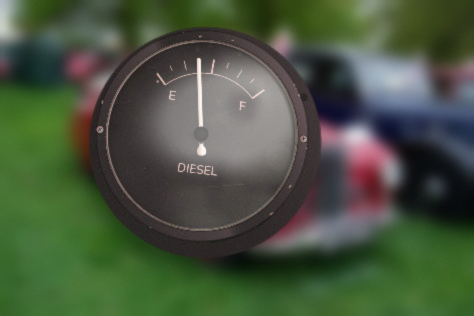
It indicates 0.375
